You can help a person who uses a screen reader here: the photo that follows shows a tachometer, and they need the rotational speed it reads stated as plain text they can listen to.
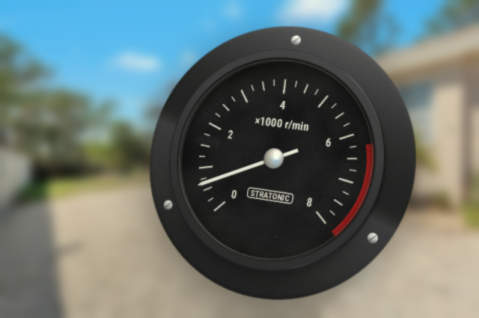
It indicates 625 rpm
